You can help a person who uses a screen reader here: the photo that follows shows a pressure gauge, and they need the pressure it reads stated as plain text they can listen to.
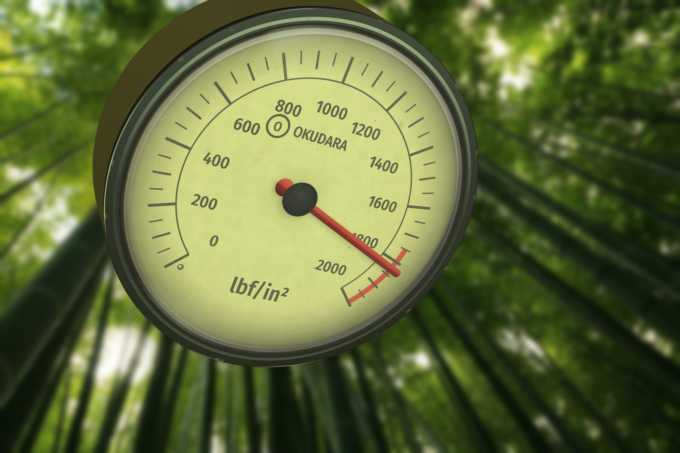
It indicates 1825 psi
